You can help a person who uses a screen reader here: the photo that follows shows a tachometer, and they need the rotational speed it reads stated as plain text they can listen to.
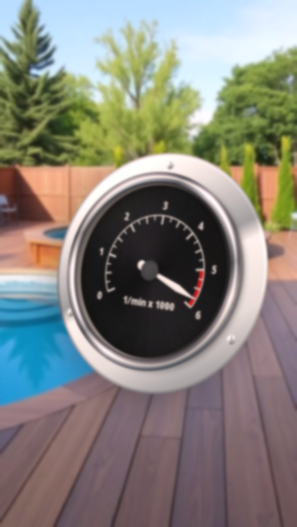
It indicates 5750 rpm
